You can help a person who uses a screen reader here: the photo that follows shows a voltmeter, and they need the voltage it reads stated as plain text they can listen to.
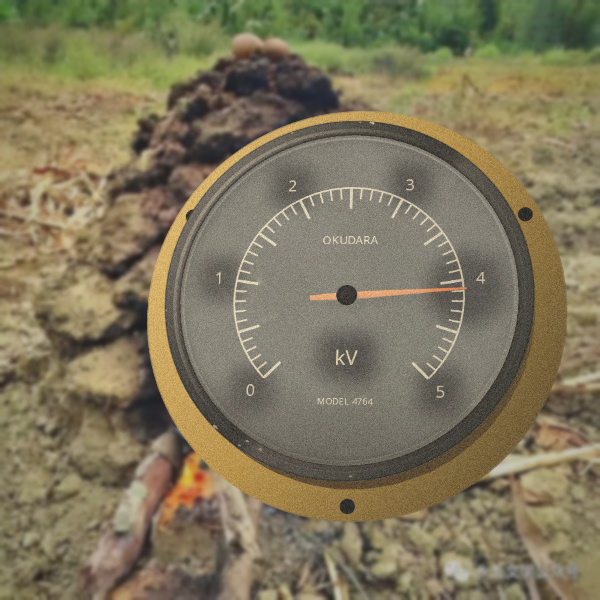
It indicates 4.1 kV
